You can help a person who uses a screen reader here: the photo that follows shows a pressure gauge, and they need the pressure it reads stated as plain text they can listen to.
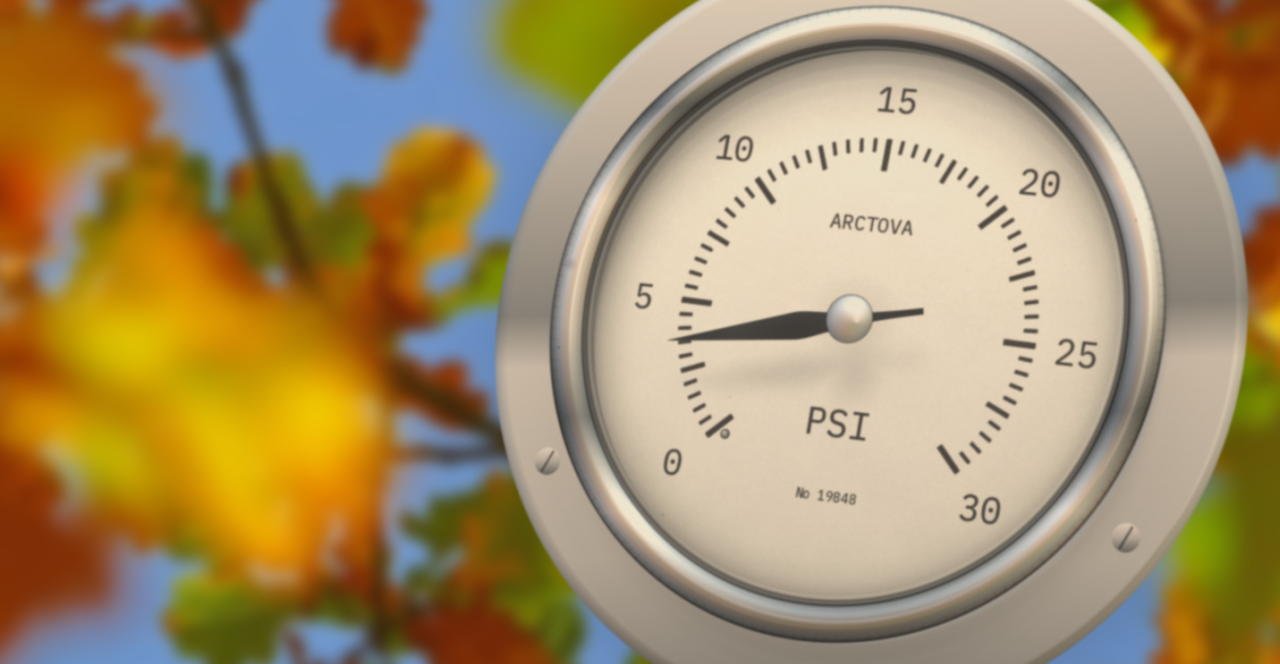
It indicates 3.5 psi
